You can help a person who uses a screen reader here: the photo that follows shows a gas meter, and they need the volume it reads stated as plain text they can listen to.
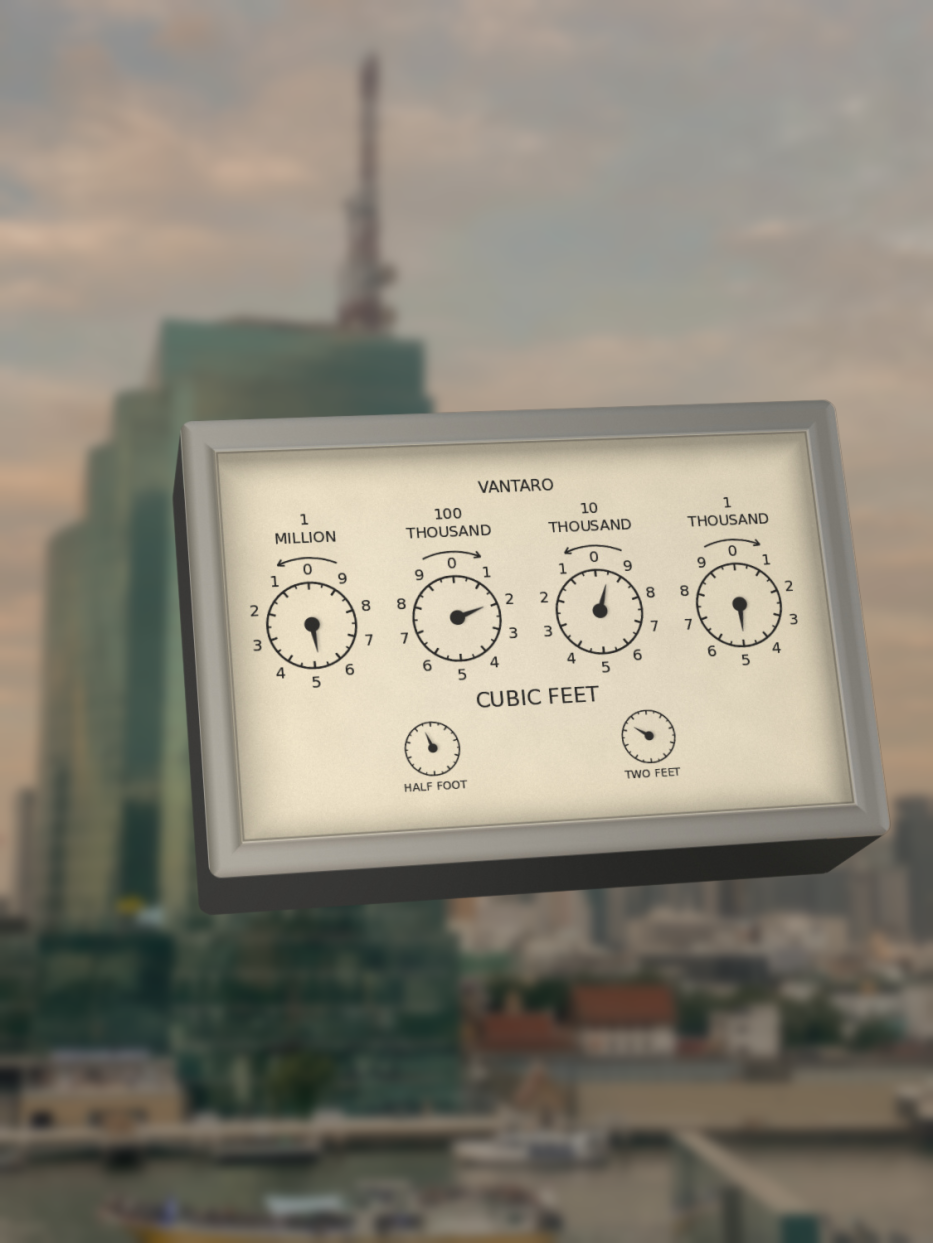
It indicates 519500 ft³
